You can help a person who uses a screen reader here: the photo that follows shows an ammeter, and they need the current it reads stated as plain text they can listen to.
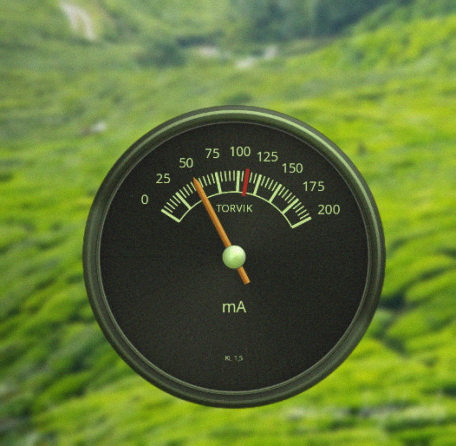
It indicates 50 mA
